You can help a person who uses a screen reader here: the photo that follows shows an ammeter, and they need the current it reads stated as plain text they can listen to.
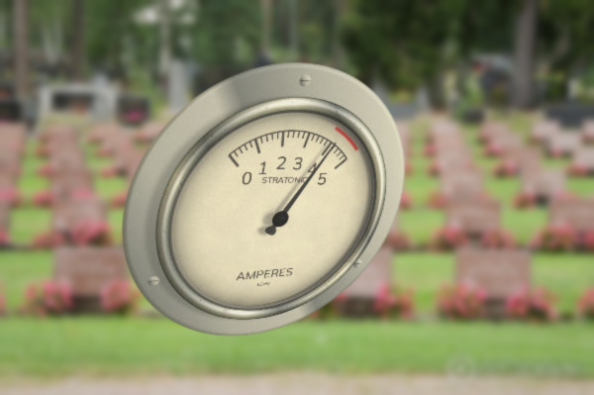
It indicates 4 A
